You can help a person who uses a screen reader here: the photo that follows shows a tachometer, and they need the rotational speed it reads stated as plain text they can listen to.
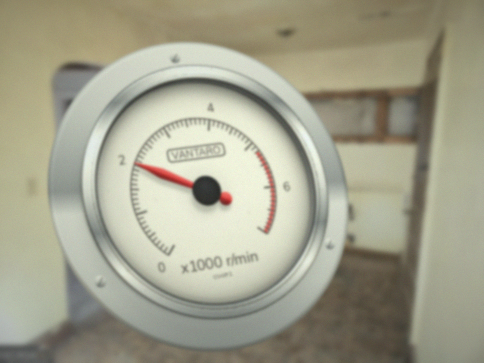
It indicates 2000 rpm
